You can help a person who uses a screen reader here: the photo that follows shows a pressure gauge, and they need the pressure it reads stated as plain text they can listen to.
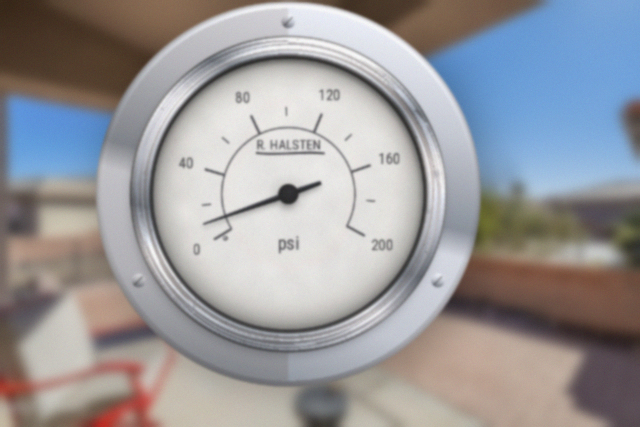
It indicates 10 psi
